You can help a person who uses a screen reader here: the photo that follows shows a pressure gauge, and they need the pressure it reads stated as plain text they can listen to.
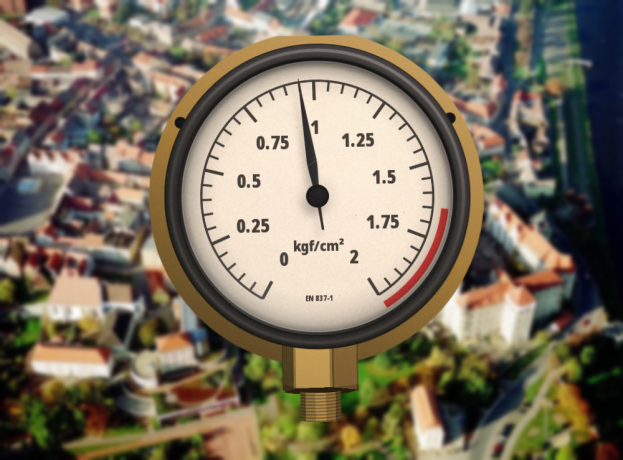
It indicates 0.95 kg/cm²
